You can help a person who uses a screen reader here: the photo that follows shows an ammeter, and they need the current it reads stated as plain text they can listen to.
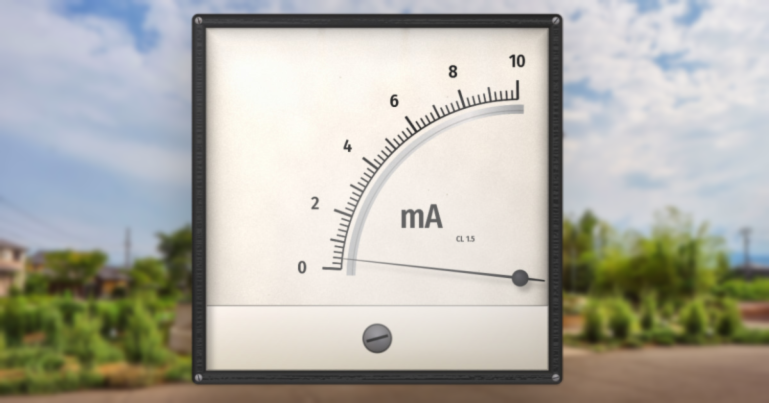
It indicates 0.4 mA
